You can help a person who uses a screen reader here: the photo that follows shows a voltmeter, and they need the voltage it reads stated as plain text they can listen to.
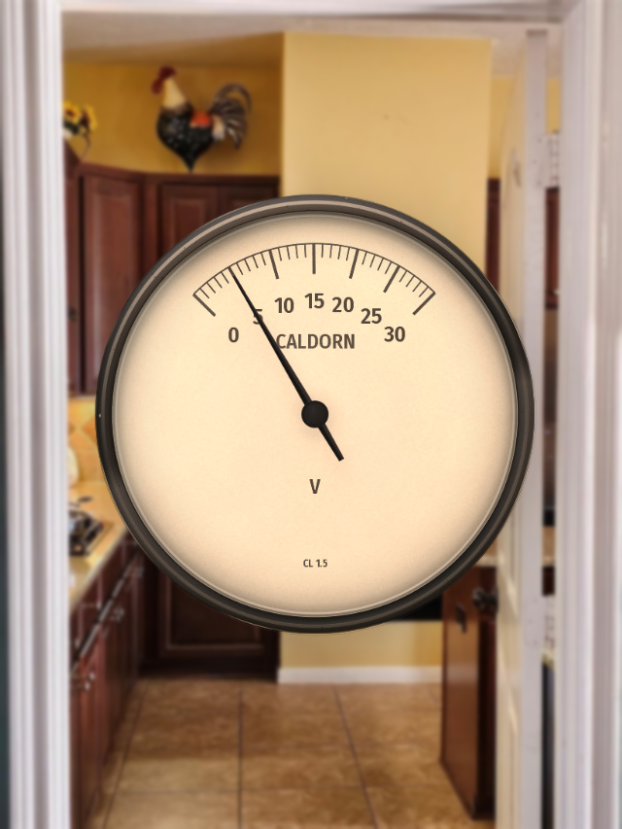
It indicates 5 V
